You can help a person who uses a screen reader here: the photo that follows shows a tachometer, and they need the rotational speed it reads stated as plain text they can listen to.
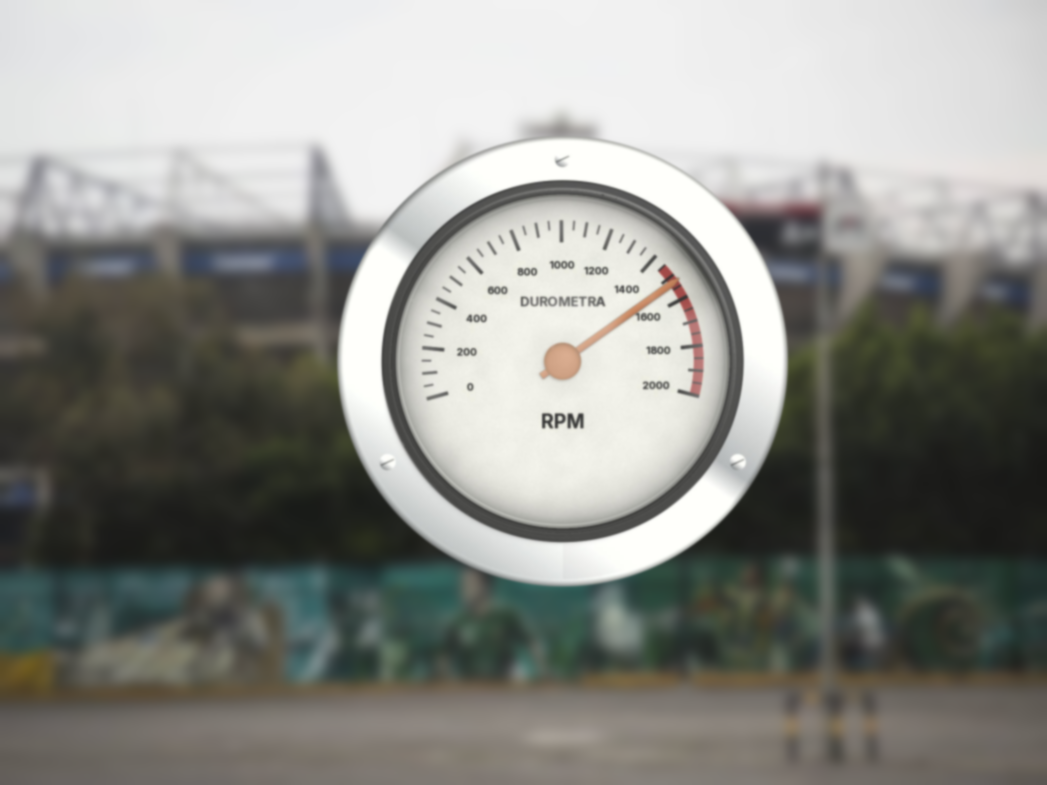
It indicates 1525 rpm
